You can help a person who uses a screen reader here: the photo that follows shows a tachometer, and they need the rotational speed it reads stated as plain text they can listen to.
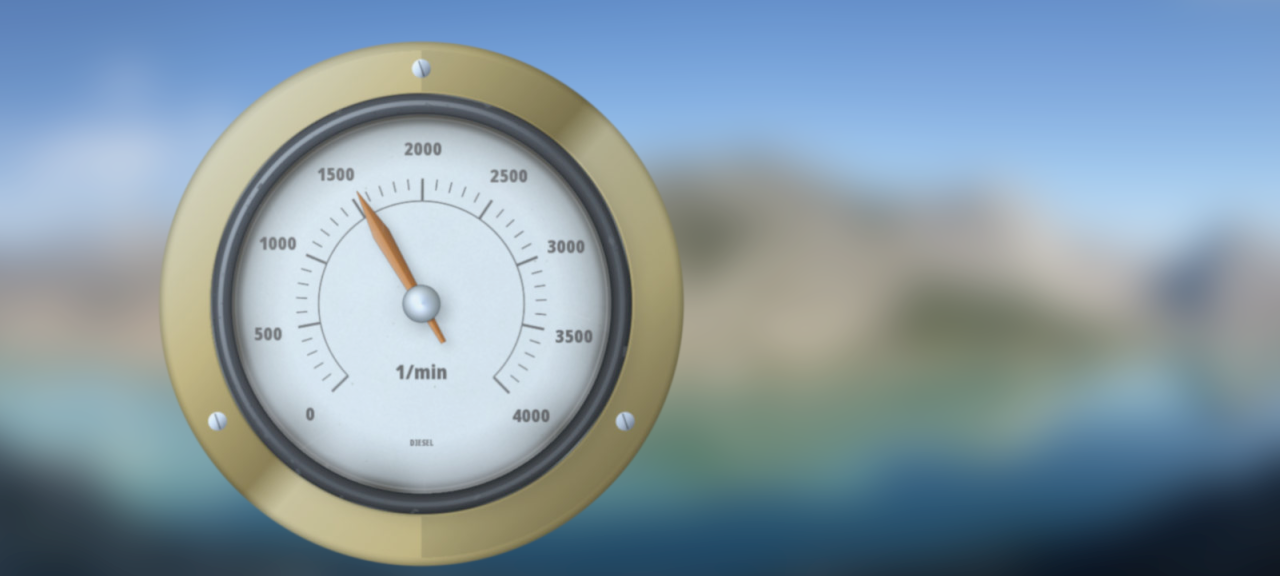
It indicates 1550 rpm
